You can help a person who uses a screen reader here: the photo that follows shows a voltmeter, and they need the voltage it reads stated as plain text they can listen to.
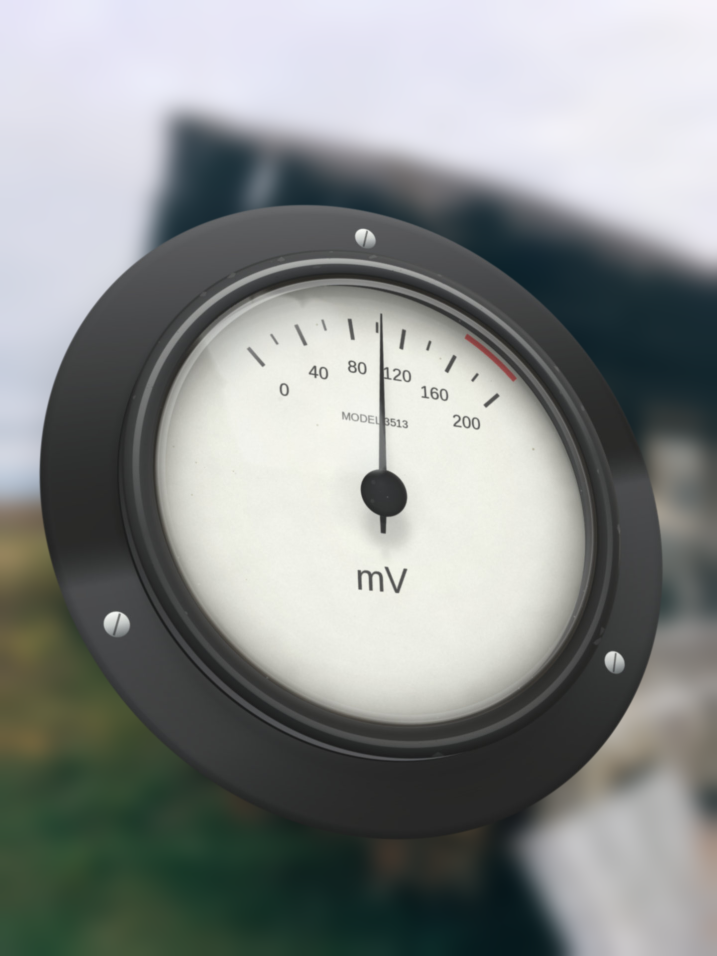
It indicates 100 mV
